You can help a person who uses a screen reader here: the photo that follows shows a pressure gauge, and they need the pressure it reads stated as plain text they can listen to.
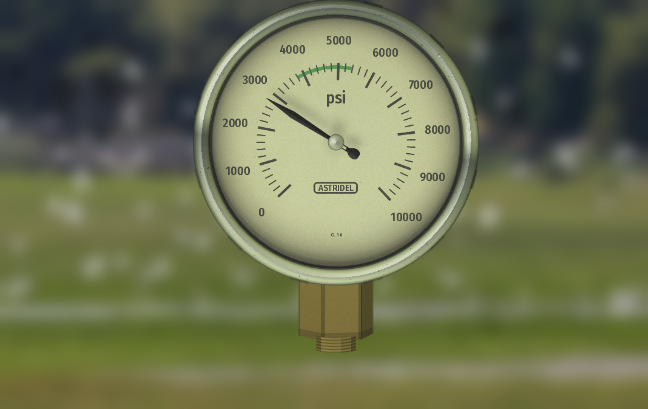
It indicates 2800 psi
